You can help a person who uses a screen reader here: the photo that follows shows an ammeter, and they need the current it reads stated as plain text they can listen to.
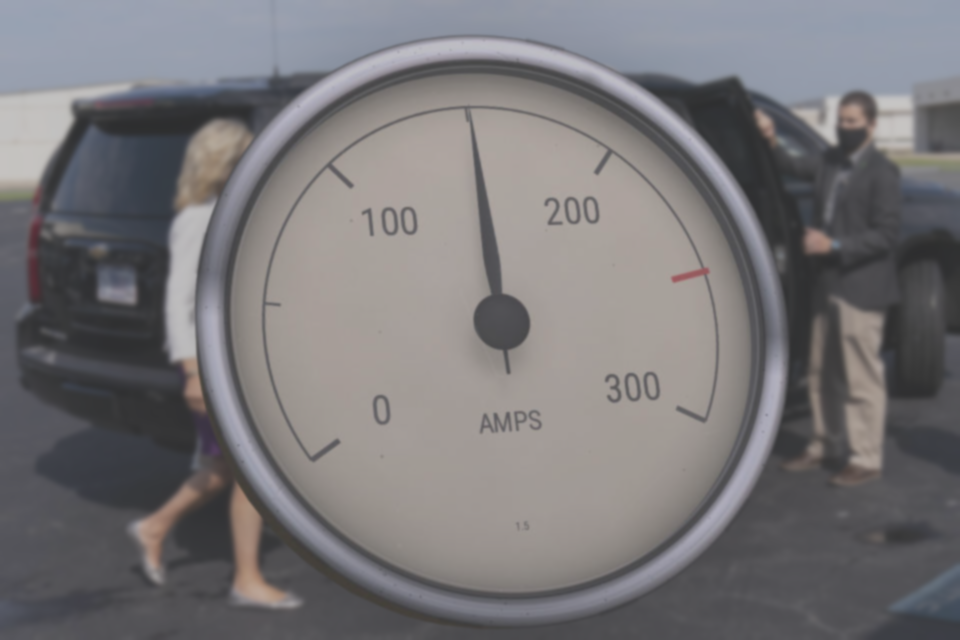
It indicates 150 A
